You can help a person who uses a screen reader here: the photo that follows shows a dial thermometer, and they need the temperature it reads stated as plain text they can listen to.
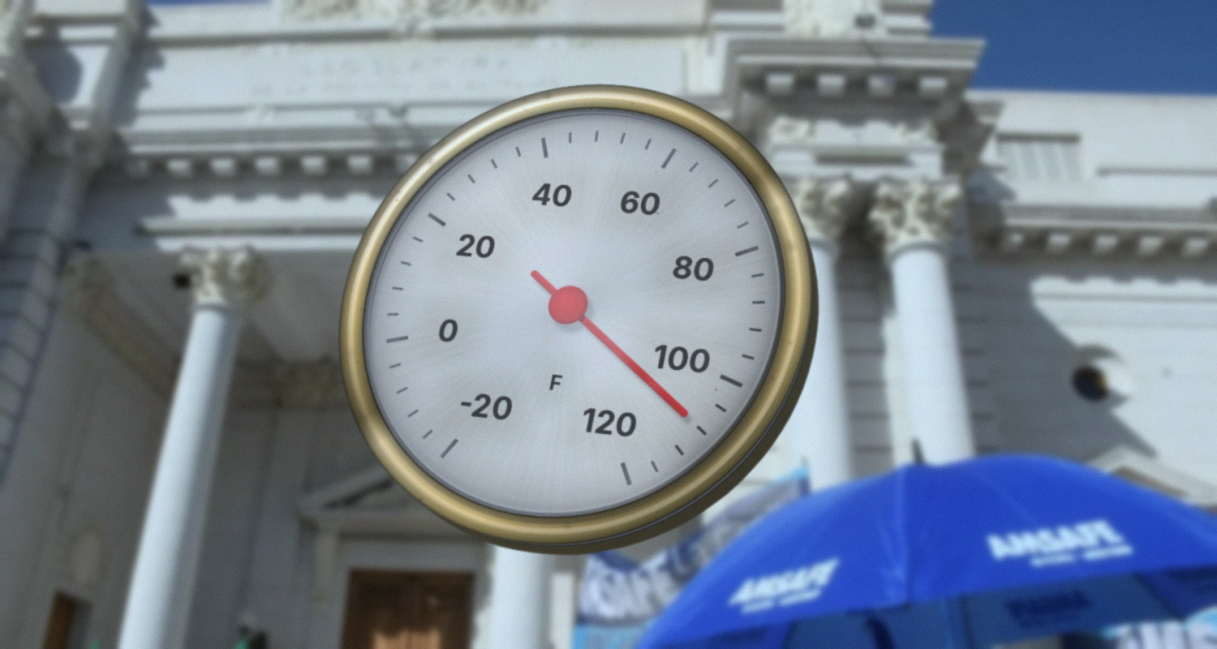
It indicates 108 °F
